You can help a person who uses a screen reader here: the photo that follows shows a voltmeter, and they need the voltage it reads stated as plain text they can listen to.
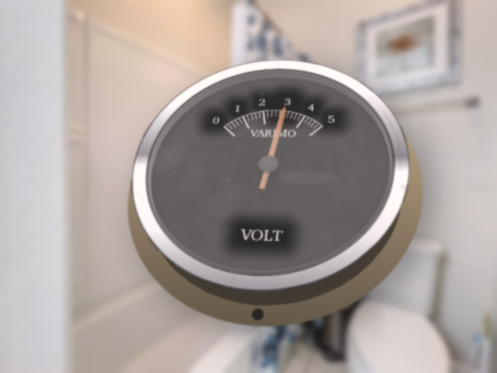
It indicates 3 V
